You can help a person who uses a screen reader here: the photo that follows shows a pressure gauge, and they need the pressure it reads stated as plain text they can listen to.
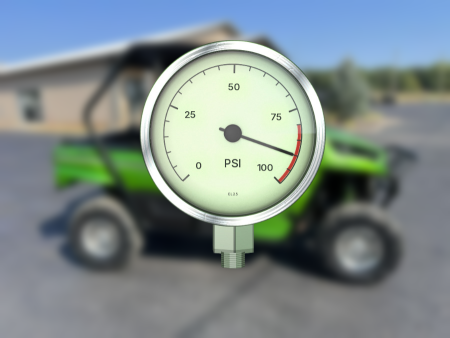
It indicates 90 psi
